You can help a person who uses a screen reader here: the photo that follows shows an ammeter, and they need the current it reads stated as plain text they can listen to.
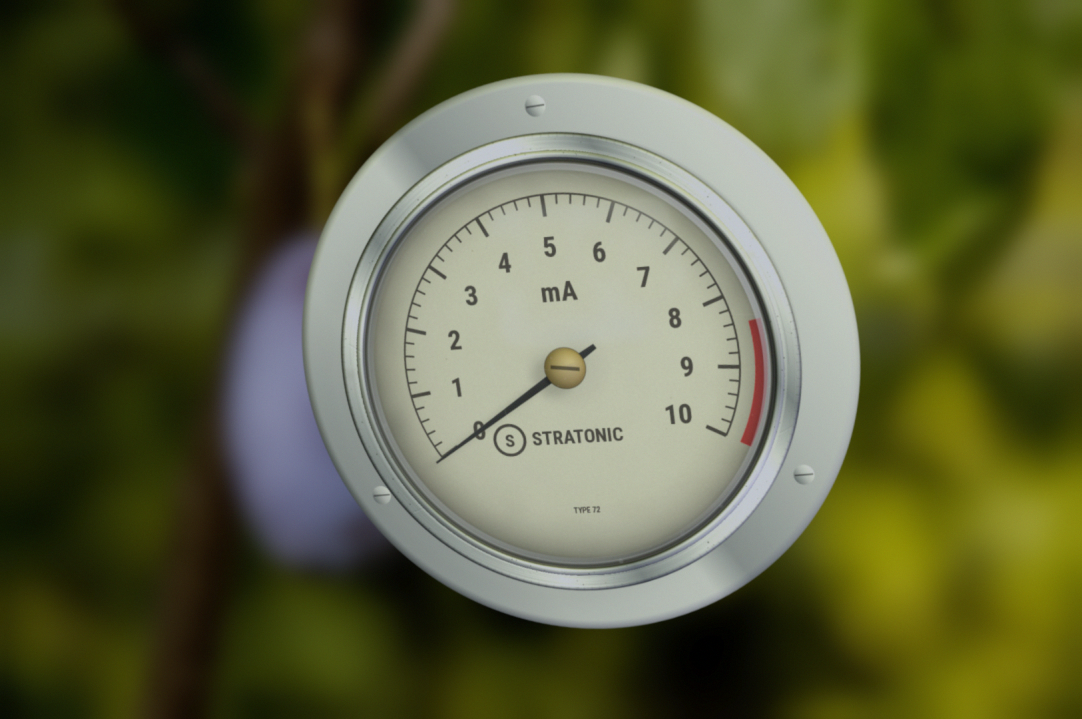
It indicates 0 mA
